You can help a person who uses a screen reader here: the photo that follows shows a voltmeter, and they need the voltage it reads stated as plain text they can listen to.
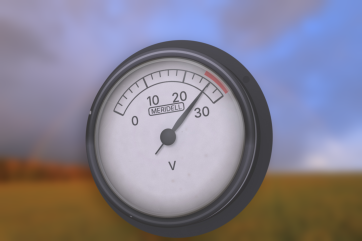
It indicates 26 V
